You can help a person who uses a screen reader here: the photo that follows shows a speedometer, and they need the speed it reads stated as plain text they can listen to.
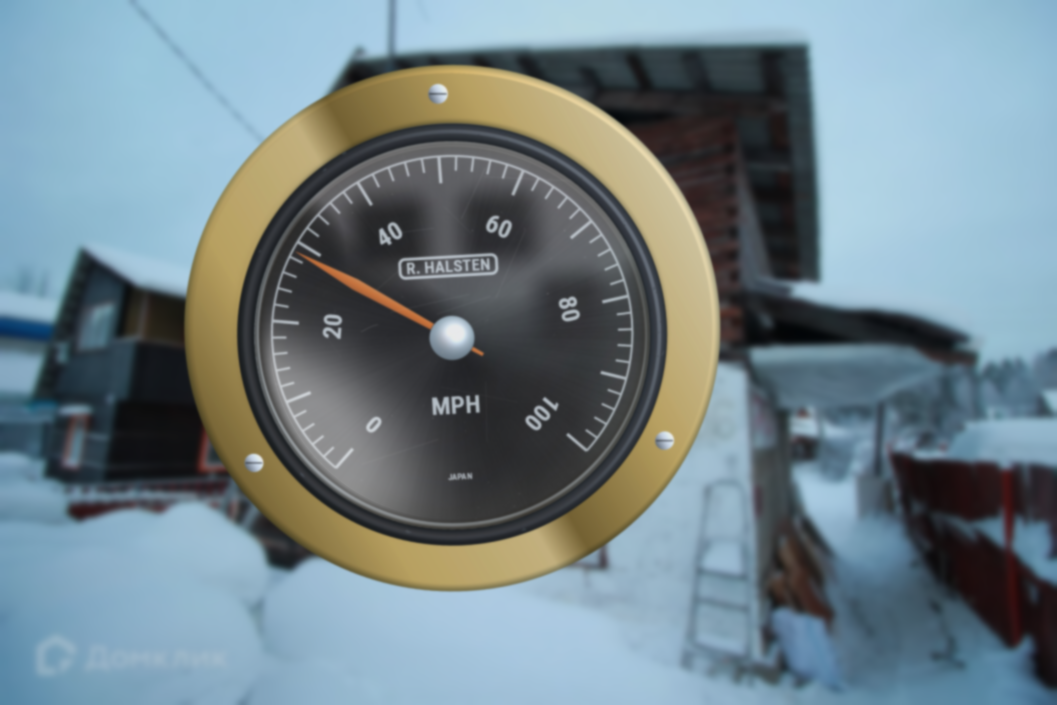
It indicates 29 mph
